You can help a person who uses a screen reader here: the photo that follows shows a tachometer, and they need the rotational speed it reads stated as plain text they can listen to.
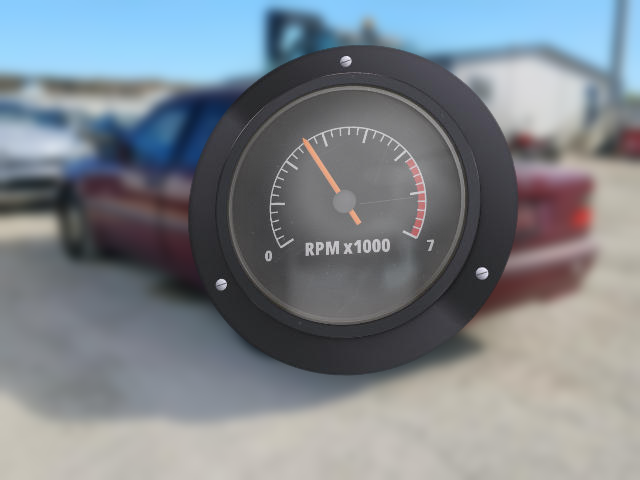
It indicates 2600 rpm
